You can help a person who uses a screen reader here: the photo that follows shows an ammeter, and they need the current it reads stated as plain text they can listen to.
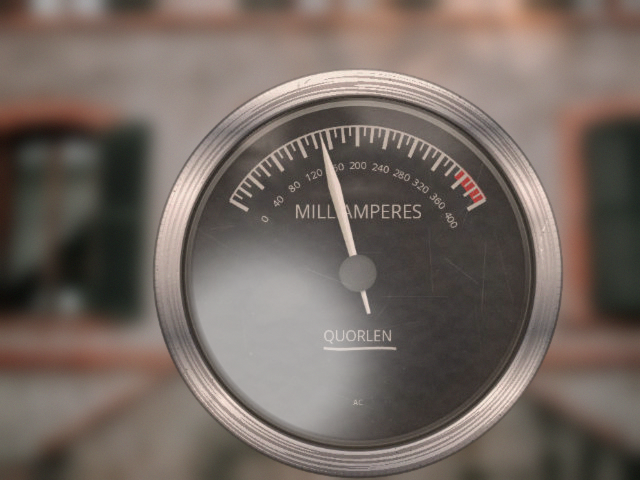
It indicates 150 mA
